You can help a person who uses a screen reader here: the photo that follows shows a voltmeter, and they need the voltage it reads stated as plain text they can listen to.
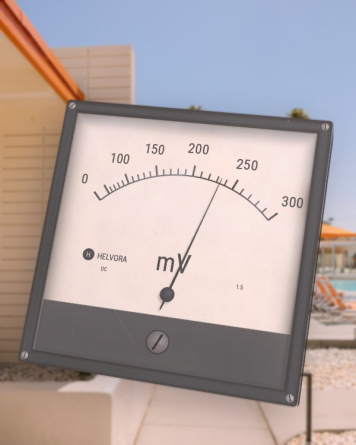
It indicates 235 mV
